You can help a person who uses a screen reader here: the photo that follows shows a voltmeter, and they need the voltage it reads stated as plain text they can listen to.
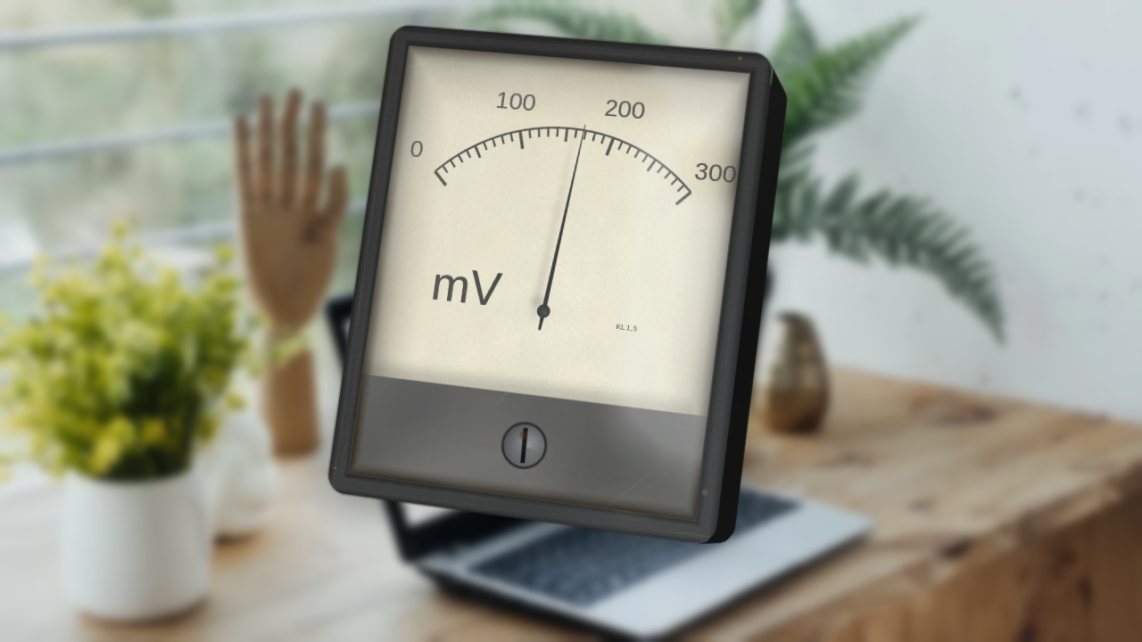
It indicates 170 mV
